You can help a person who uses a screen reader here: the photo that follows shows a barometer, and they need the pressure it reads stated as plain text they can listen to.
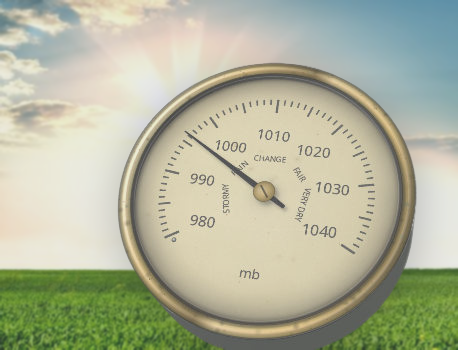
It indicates 996 mbar
